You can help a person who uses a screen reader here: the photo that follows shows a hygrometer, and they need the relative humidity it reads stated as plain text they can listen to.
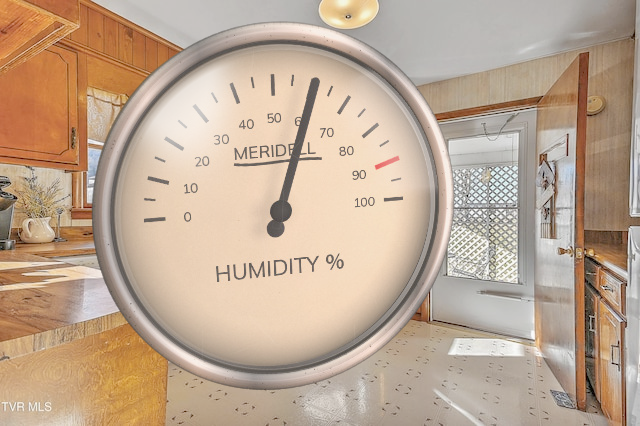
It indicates 60 %
